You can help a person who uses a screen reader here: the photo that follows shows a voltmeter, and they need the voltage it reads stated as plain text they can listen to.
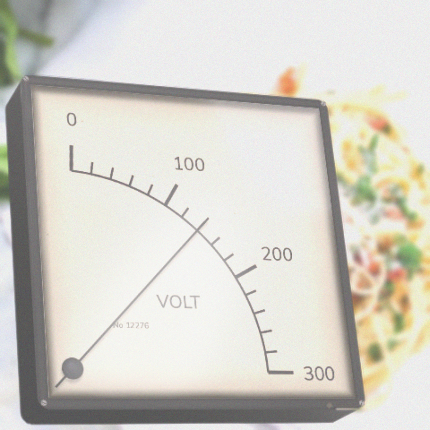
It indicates 140 V
